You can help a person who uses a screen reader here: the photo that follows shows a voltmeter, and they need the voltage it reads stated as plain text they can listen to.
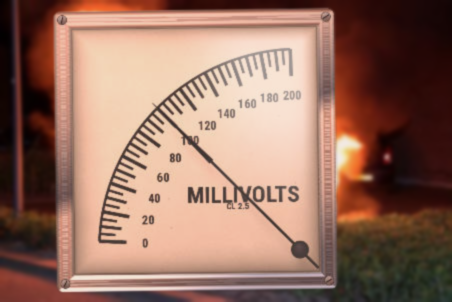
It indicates 100 mV
